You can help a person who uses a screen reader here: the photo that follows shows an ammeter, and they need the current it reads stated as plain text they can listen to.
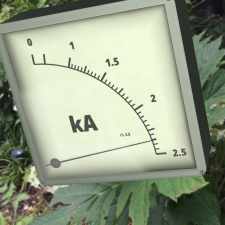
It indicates 2.35 kA
